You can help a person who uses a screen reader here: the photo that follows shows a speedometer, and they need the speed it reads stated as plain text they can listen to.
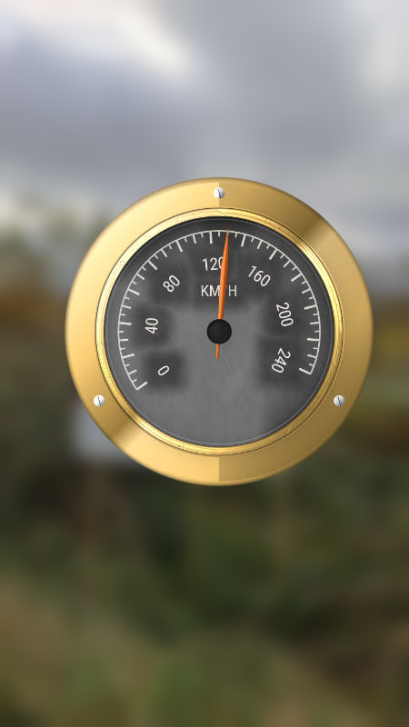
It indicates 130 km/h
